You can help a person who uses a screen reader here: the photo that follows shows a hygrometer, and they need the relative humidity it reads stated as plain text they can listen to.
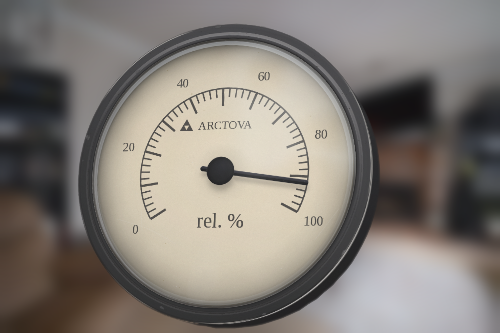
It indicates 92 %
